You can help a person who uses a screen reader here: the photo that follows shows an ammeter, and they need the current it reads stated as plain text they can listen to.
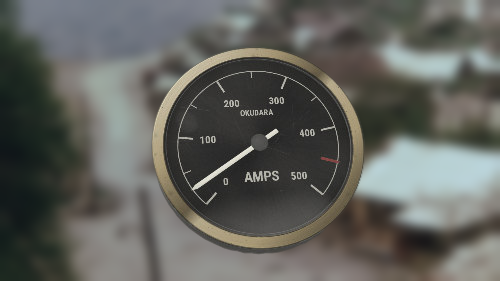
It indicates 25 A
